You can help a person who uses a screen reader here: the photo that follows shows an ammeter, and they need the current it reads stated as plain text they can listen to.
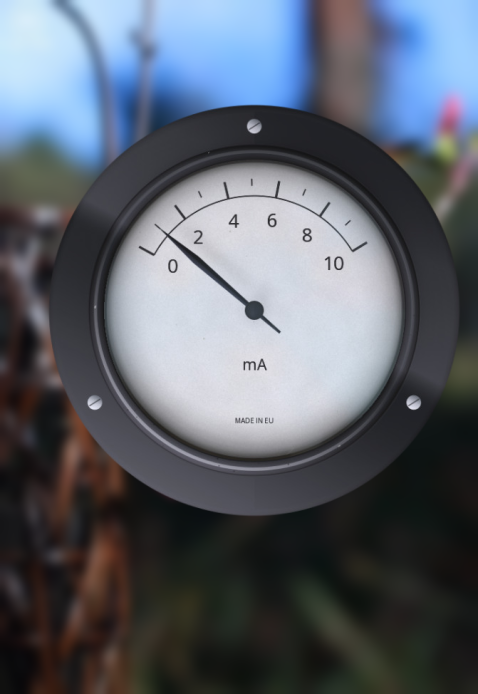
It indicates 1 mA
